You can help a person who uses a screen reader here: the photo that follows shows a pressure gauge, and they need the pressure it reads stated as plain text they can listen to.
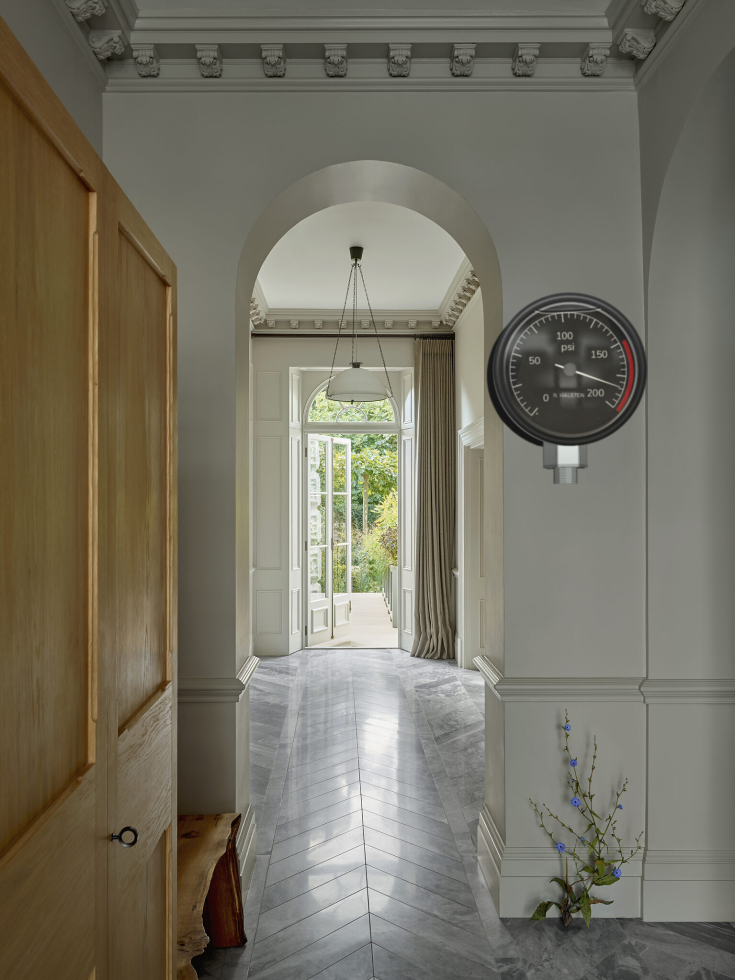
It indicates 185 psi
